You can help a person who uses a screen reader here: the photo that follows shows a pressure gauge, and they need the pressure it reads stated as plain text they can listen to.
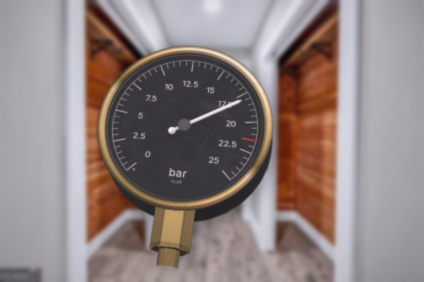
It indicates 18 bar
